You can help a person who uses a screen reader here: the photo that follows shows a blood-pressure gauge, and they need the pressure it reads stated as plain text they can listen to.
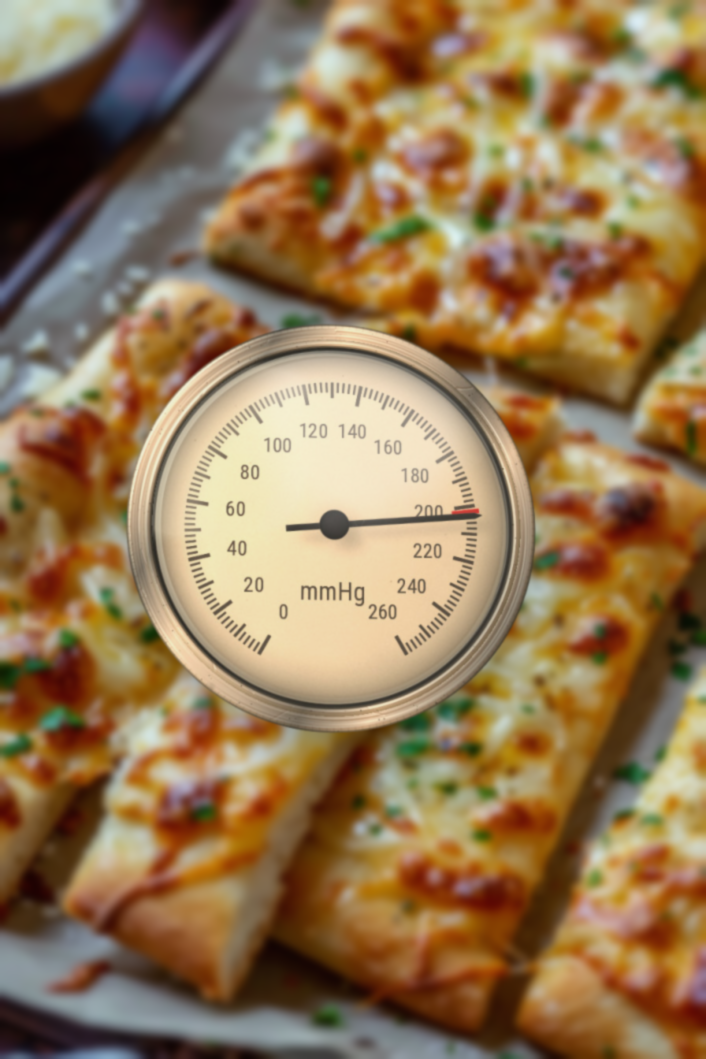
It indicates 204 mmHg
